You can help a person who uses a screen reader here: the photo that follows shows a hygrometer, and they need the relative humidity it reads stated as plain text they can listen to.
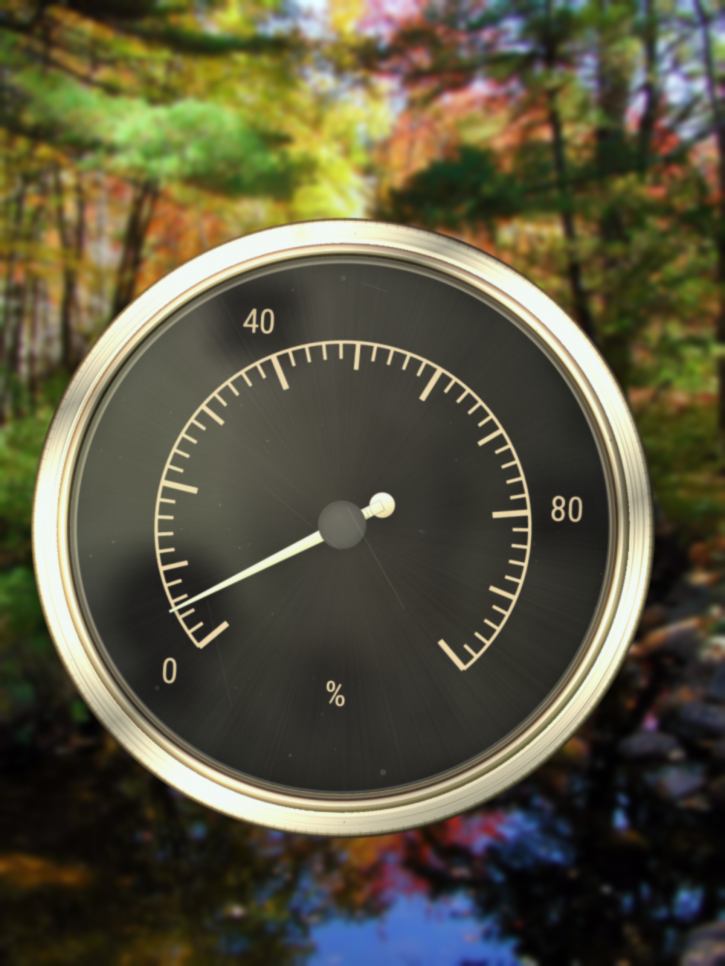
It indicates 5 %
